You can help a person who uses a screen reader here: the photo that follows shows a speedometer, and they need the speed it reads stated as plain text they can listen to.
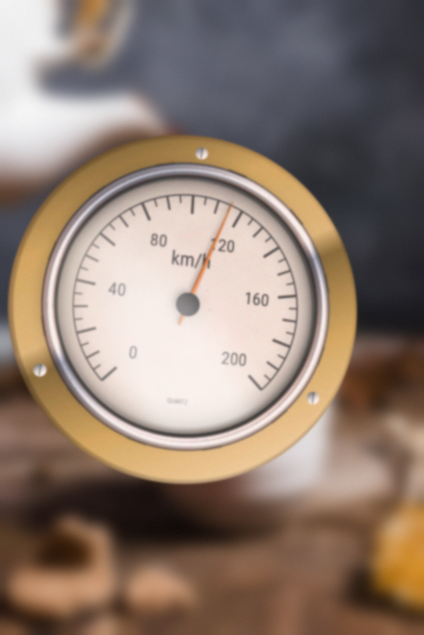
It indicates 115 km/h
